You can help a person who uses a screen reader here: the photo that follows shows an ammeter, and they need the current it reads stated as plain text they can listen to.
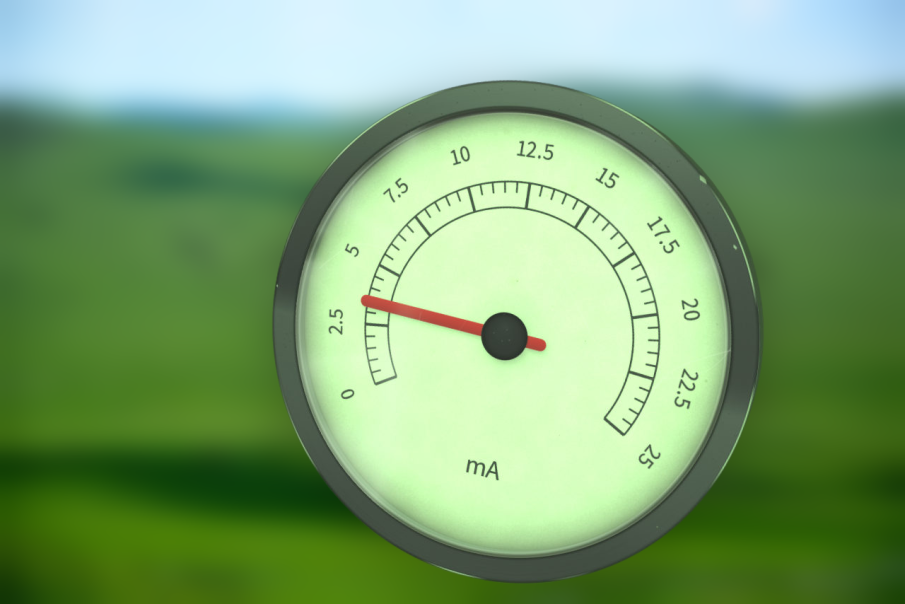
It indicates 3.5 mA
